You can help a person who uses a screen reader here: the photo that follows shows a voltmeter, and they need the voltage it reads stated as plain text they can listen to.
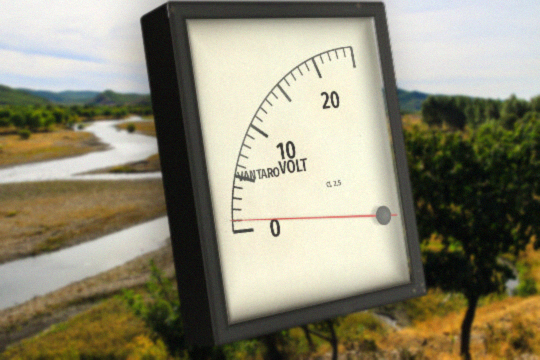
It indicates 1 V
